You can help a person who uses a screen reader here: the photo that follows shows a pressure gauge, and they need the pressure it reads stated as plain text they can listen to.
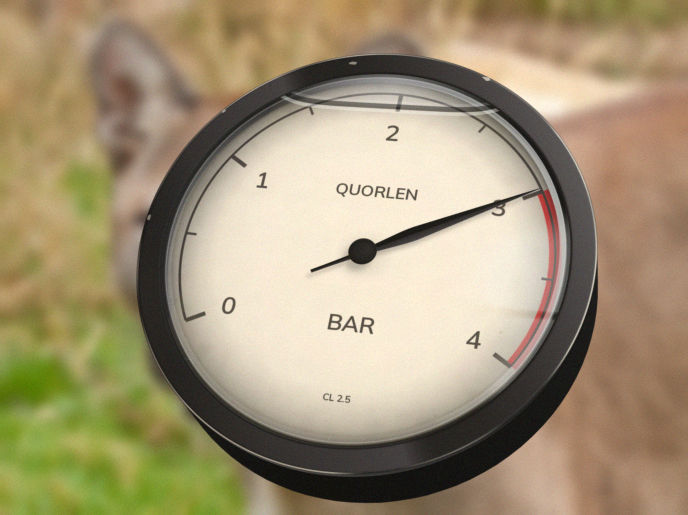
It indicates 3 bar
